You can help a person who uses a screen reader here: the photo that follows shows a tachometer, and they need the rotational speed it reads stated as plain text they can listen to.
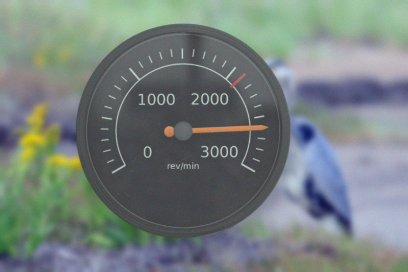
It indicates 2600 rpm
